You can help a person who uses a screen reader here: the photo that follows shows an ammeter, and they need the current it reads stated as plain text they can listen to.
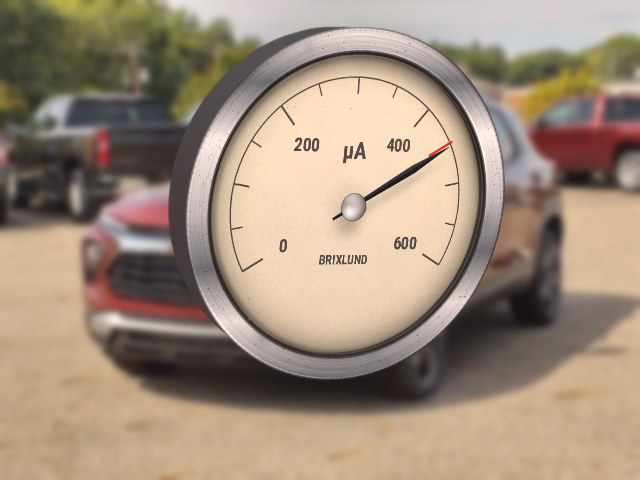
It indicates 450 µA
